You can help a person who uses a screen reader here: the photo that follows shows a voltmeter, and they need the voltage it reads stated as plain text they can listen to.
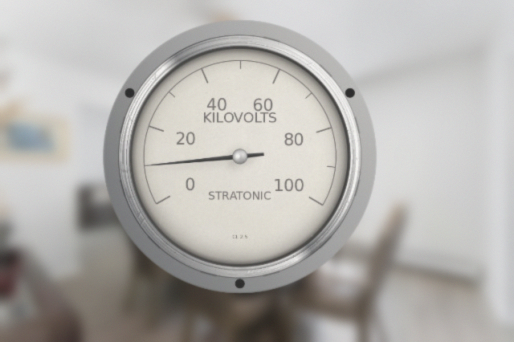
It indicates 10 kV
